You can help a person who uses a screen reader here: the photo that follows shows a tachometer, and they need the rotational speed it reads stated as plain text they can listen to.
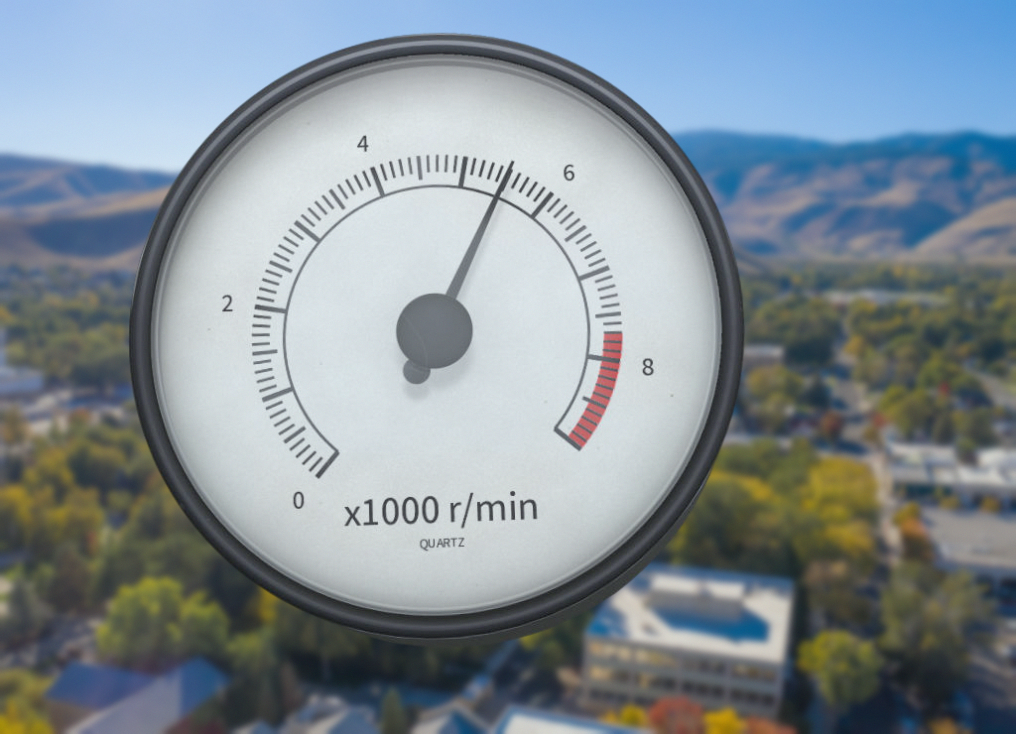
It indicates 5500 rpm
